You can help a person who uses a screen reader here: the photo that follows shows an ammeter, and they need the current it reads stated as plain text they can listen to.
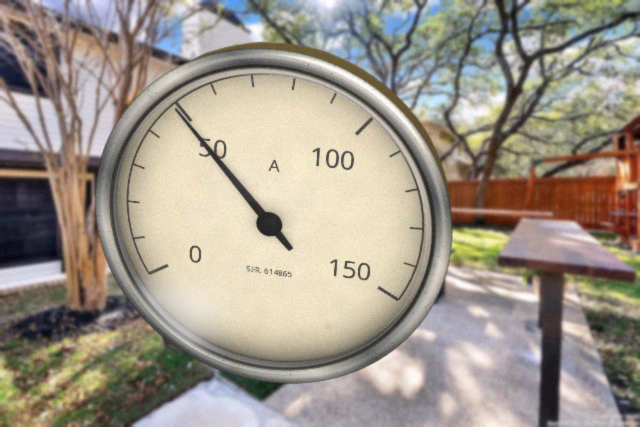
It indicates 50 A
